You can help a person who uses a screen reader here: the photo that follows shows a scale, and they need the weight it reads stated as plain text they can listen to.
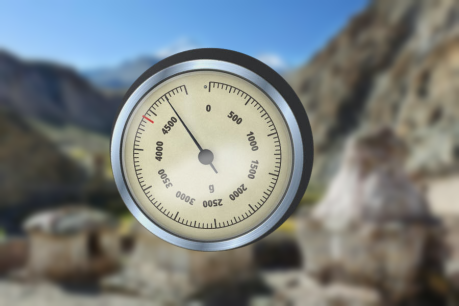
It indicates 4750 g
